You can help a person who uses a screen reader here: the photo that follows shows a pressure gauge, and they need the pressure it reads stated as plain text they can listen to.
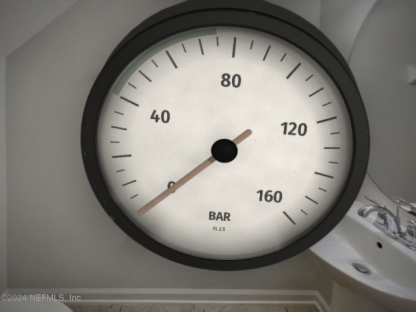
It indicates 0 bar
